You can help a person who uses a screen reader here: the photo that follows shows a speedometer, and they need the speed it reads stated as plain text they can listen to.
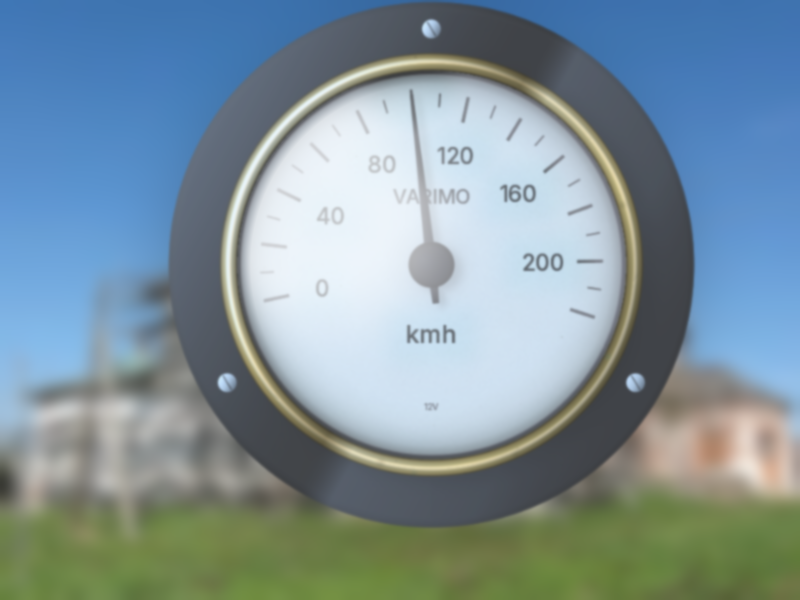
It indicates 100 km/h
